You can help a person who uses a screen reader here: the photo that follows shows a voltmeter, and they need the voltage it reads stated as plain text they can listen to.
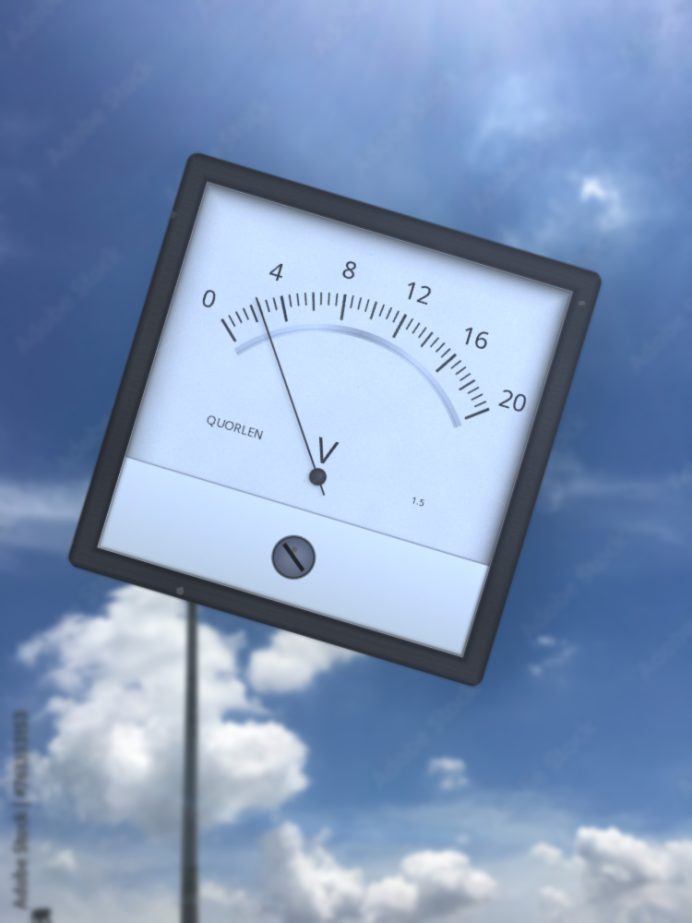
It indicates 2.5 V
